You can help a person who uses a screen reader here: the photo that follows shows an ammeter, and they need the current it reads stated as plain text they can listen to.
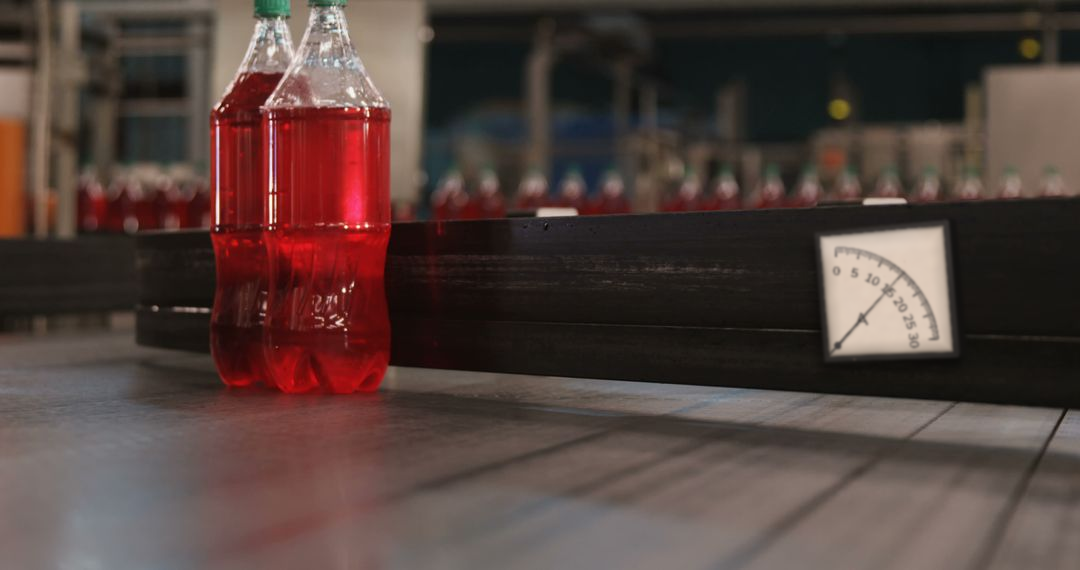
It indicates 15 A
